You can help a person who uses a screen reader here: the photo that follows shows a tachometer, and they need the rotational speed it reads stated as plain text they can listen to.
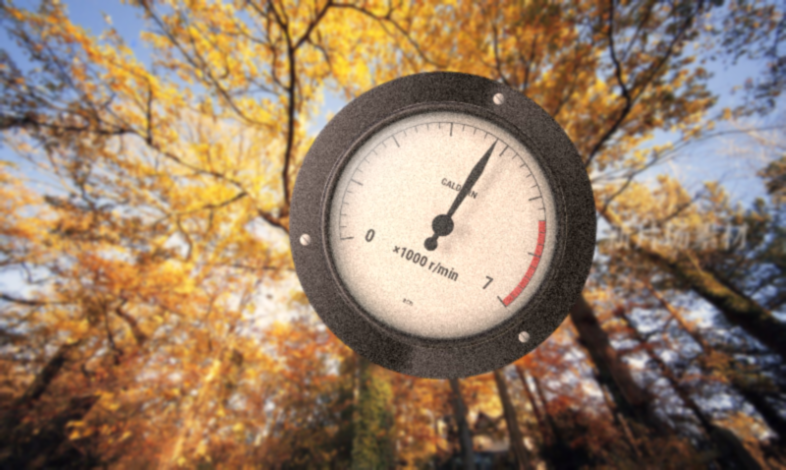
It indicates 3800 rpm
